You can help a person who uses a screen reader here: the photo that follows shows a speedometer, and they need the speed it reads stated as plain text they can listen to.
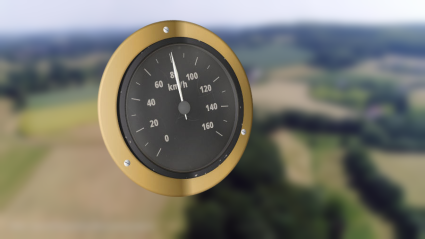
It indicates 80 km/h
